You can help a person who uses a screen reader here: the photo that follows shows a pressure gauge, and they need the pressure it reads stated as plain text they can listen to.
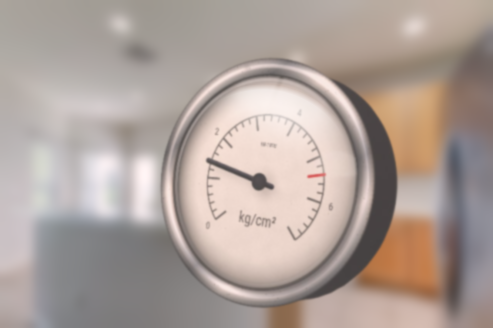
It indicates 1.4 kg/cm²
